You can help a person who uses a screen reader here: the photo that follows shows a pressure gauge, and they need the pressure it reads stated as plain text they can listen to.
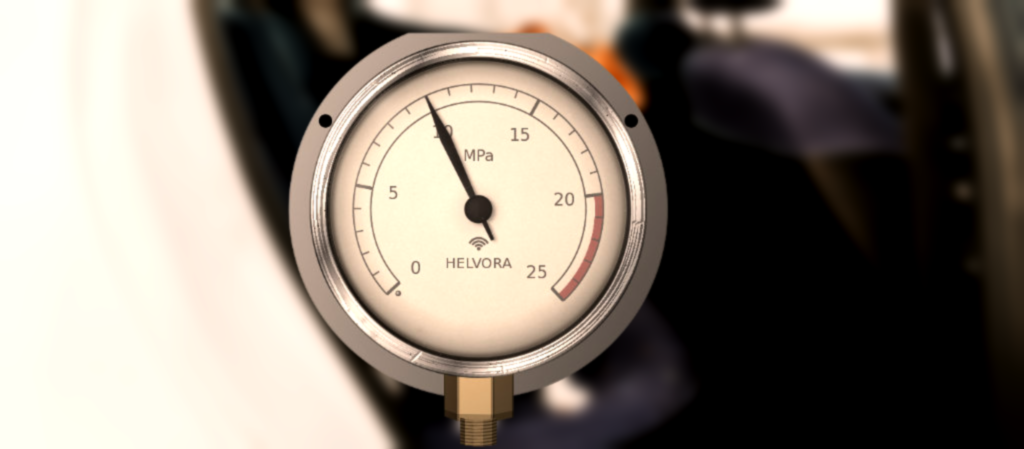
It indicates 10 MPa
